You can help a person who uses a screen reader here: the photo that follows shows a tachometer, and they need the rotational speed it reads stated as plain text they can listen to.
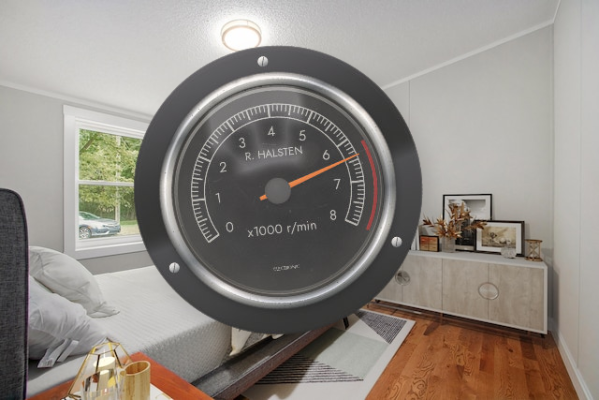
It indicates 6400 rpm
